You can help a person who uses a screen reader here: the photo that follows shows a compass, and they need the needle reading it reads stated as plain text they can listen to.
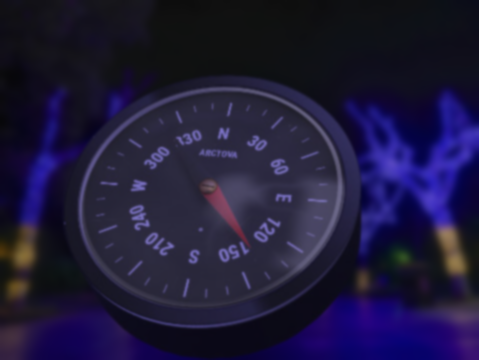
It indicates 140 °
